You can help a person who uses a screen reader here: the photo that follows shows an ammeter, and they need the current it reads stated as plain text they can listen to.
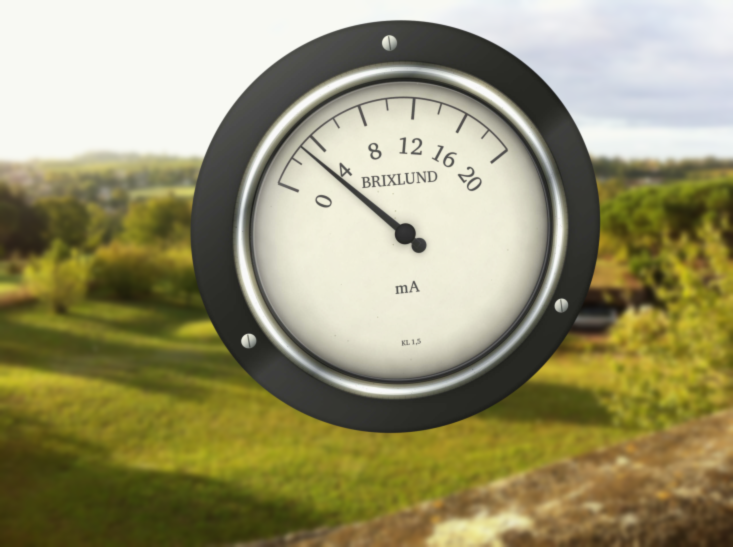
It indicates 3 mA
